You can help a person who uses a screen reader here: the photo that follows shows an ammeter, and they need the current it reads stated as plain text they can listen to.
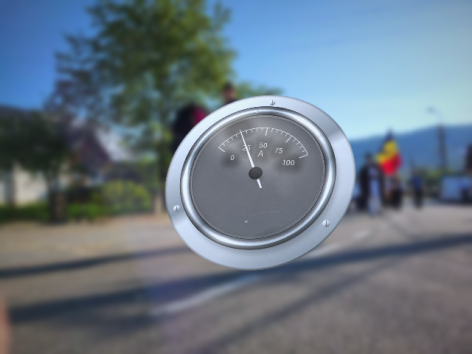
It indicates 25 A
